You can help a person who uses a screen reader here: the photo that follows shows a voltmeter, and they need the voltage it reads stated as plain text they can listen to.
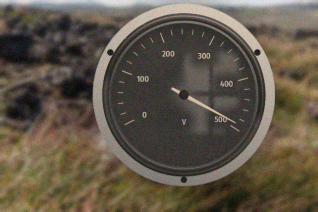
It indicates 490 V
